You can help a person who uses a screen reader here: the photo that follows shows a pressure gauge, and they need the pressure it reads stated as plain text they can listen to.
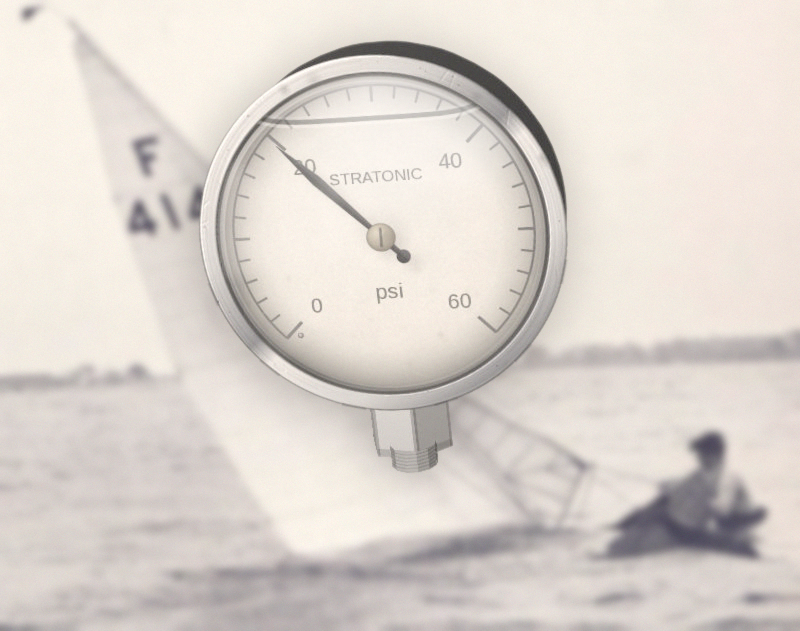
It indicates 20 psi
